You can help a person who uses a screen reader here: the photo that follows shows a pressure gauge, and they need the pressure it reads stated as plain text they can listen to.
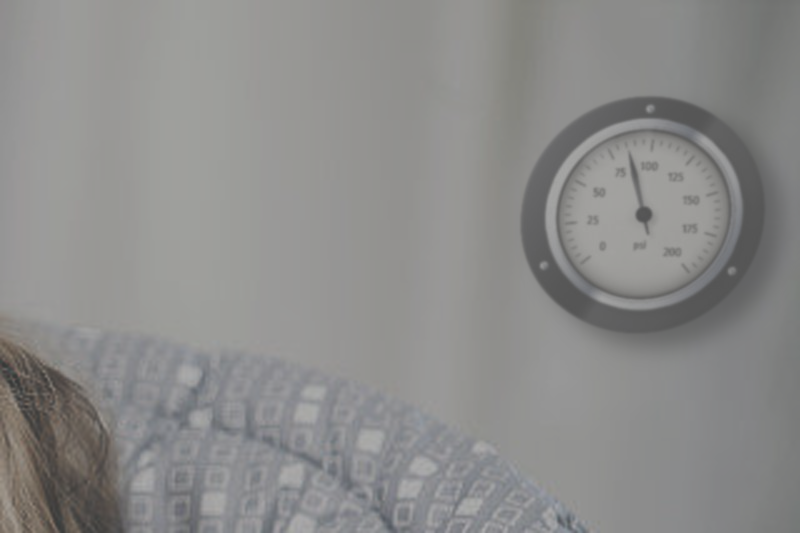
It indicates 85 psi
